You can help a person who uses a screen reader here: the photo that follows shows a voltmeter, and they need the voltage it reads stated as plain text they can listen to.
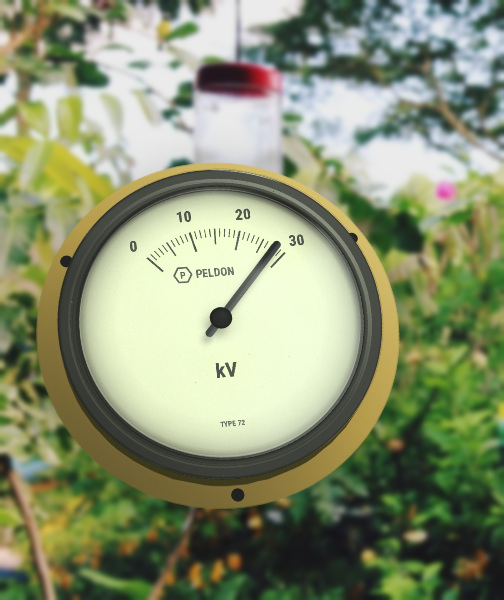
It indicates 28 kV
